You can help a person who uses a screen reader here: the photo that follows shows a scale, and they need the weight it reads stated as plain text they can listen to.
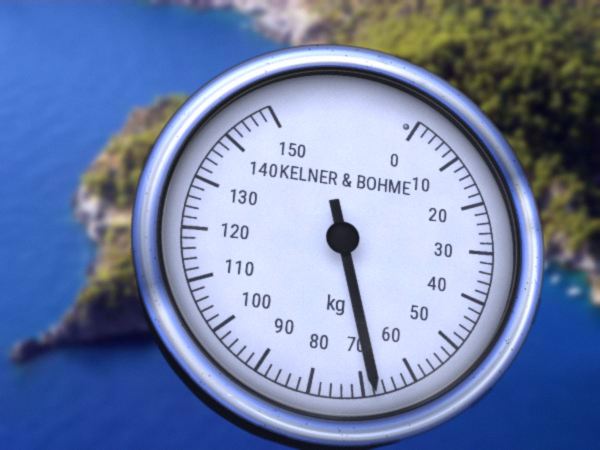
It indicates 68 kg
